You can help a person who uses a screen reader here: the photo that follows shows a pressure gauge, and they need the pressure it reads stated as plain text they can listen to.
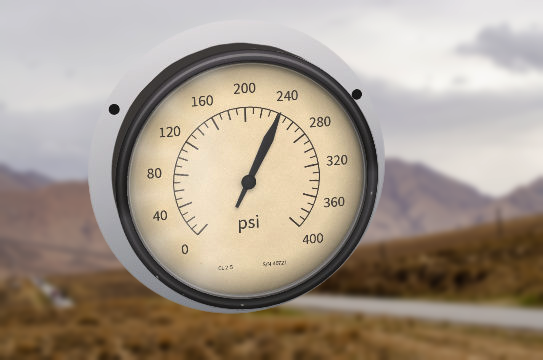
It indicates 240 psi
